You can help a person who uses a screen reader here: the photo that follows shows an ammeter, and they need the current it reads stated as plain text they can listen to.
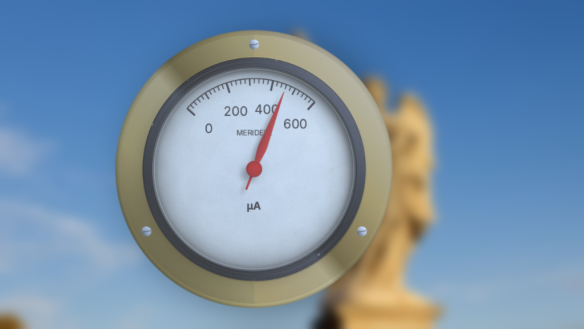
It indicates 460 µA
